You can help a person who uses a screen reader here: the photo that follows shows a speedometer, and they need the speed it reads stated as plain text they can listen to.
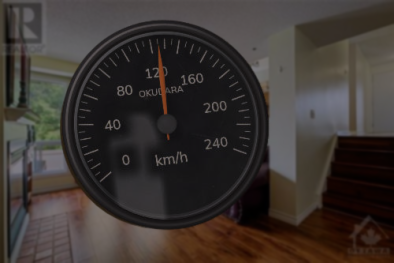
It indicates 125 km/h
